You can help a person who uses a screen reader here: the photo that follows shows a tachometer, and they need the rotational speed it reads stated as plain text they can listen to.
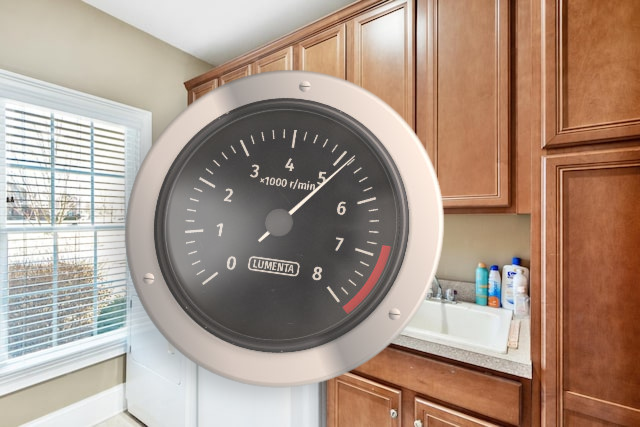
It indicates 5200 rpm
